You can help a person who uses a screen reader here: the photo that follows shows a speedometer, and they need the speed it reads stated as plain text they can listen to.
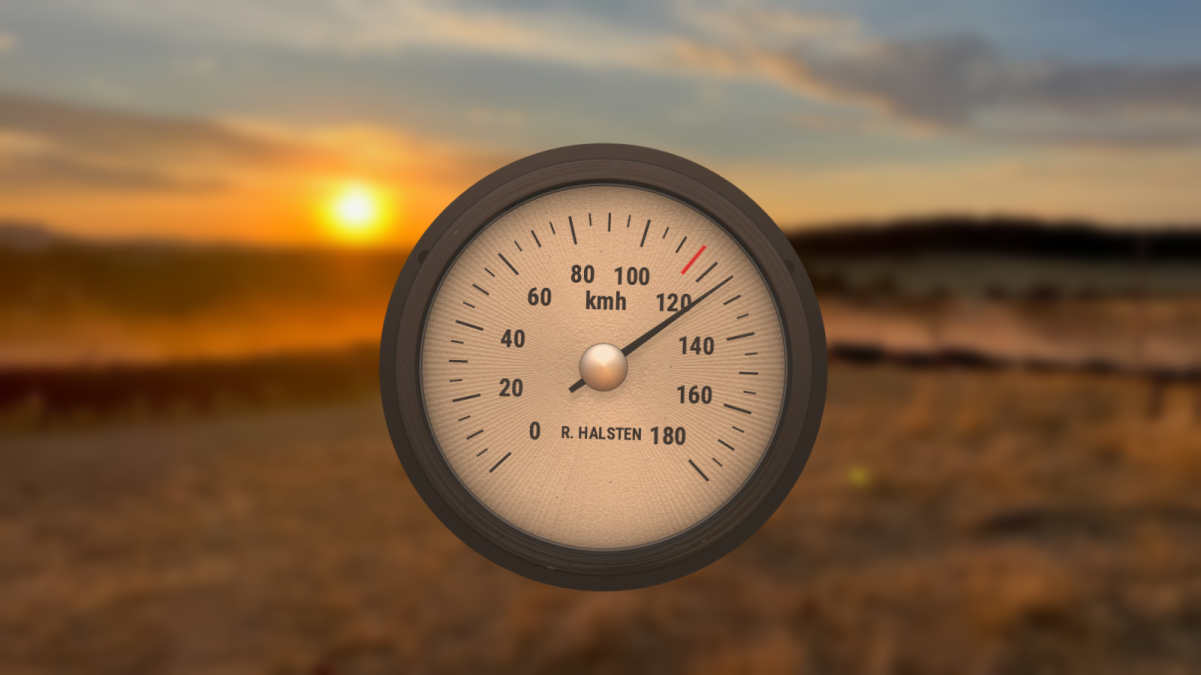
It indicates 125 km/h
